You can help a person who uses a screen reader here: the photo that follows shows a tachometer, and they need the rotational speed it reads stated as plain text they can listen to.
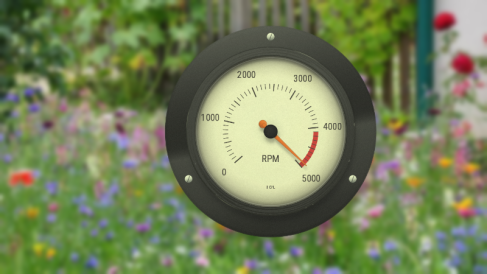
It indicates 4900 rpm
